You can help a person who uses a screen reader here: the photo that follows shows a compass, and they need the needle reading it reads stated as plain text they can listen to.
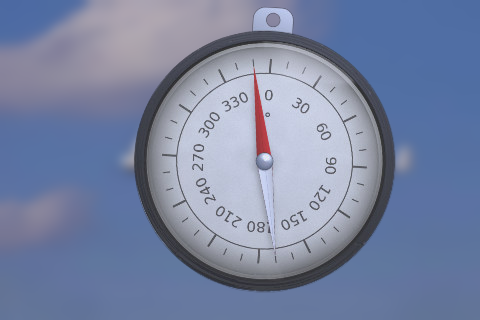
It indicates 350 °
